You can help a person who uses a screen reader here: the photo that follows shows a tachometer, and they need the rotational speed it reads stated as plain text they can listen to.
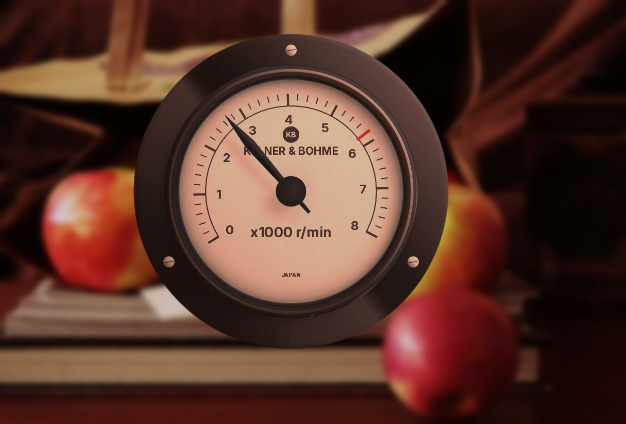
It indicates 2700 rpm
